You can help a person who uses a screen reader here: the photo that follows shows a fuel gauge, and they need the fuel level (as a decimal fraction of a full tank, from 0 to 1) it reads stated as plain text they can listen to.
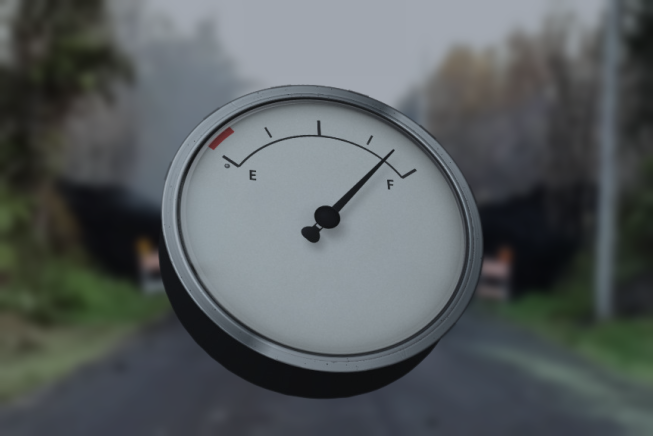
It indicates 0.875
